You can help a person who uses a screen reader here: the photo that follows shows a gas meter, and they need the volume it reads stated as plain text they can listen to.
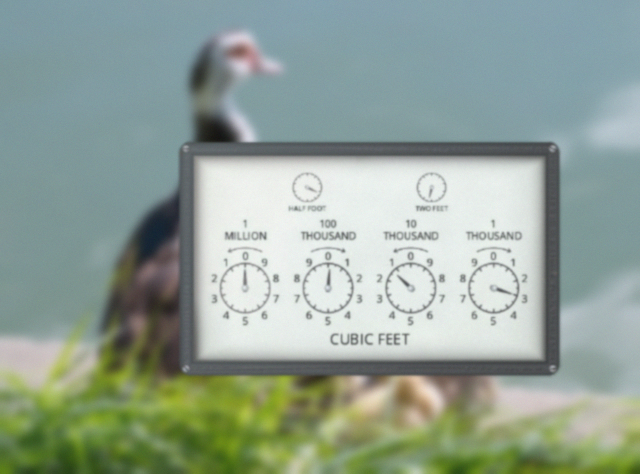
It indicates 1300 ft³
